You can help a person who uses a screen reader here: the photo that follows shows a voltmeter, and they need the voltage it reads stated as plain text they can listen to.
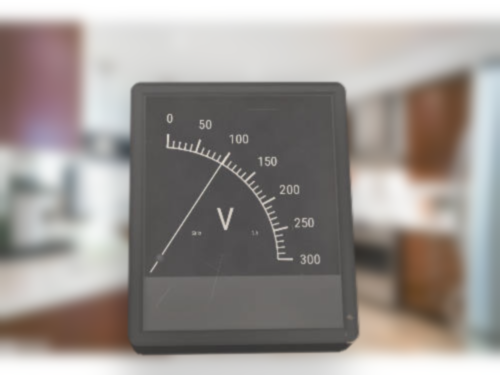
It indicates 100 V
